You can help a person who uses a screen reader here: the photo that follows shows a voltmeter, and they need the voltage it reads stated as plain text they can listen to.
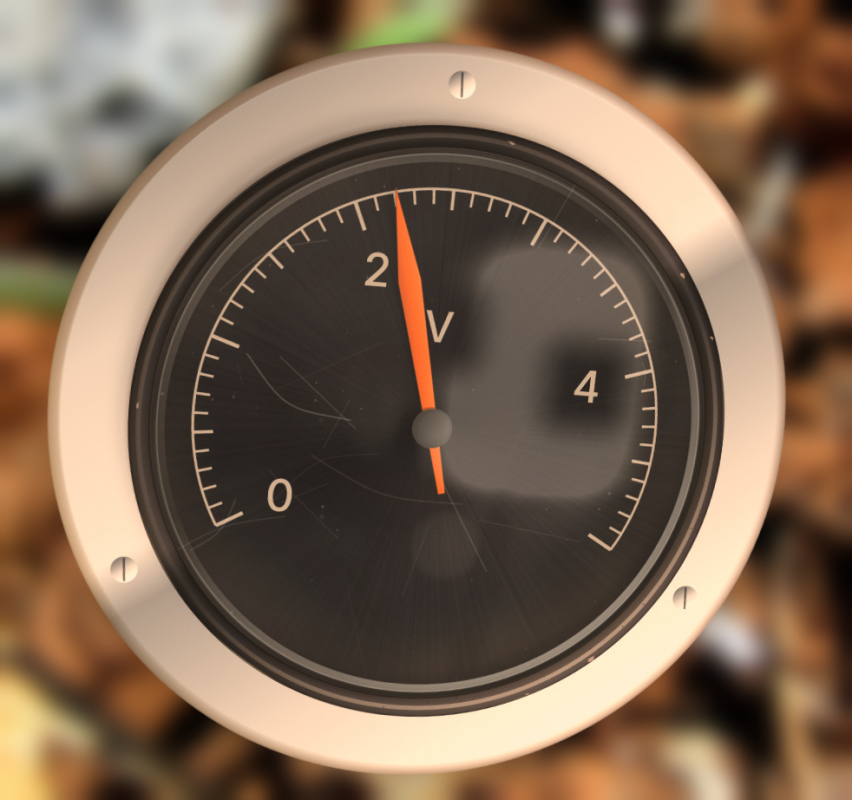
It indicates 2.2 V
